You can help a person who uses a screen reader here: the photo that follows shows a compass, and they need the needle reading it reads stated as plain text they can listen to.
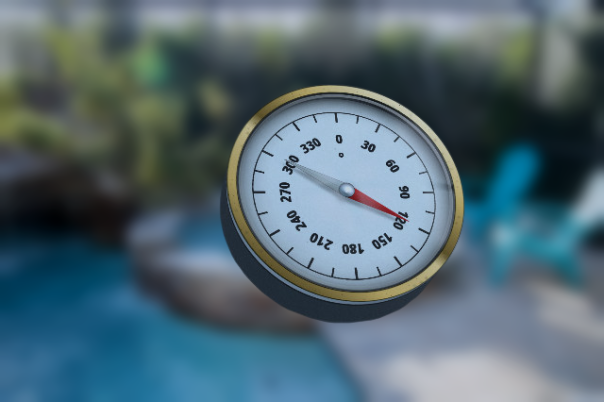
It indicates 120 °
